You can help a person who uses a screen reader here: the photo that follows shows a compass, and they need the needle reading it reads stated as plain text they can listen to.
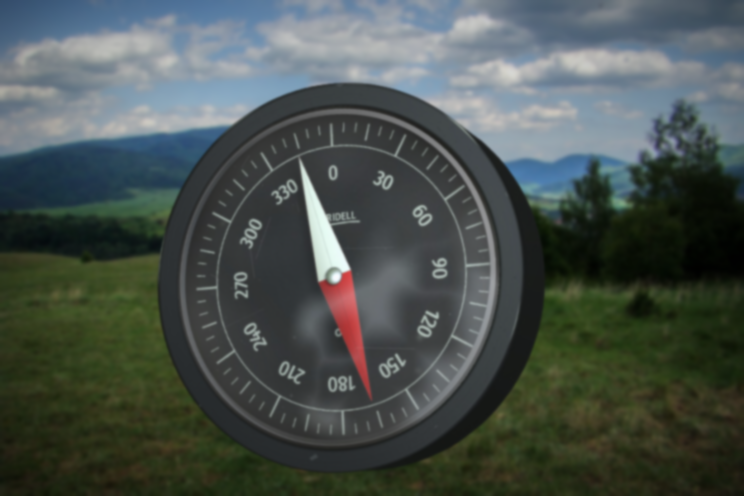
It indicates 165 °
